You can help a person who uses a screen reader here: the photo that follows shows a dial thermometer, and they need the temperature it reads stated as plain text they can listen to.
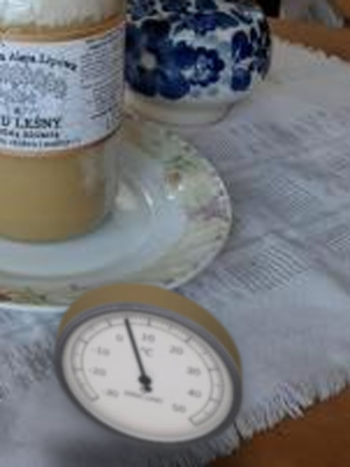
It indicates 5 °C
